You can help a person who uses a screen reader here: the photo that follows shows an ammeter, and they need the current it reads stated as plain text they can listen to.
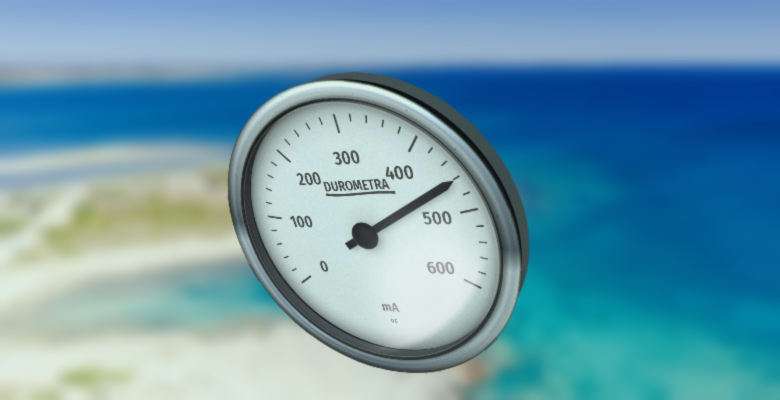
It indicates 460 mA
